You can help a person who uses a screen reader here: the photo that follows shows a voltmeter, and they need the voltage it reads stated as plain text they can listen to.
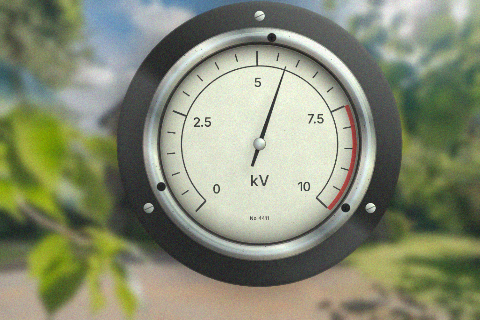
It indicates 5.75 kV
